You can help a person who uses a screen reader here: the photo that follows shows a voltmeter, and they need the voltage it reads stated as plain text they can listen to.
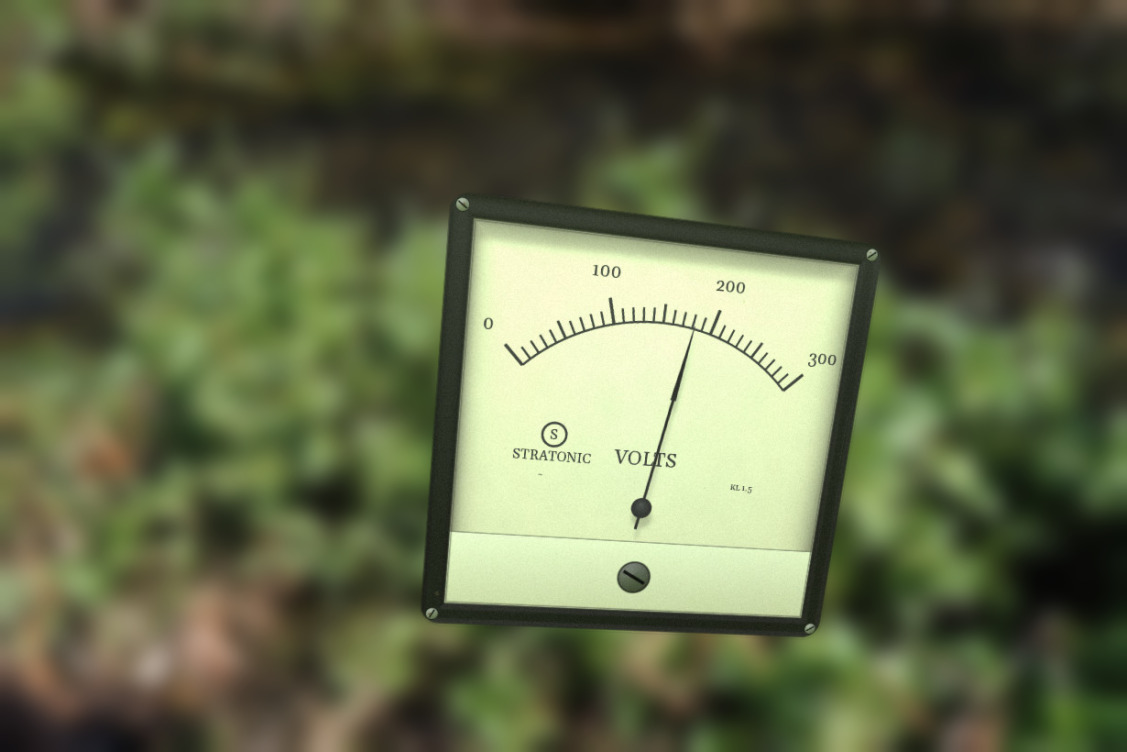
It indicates 180 V
